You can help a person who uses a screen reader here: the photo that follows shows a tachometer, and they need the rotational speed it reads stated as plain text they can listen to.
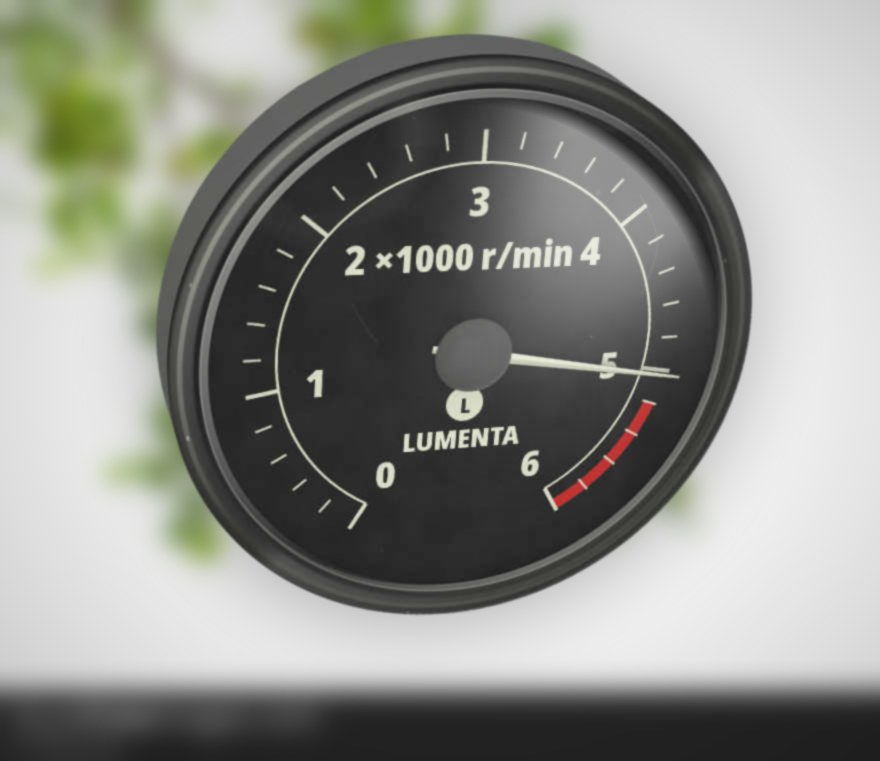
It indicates 5000 rpm
